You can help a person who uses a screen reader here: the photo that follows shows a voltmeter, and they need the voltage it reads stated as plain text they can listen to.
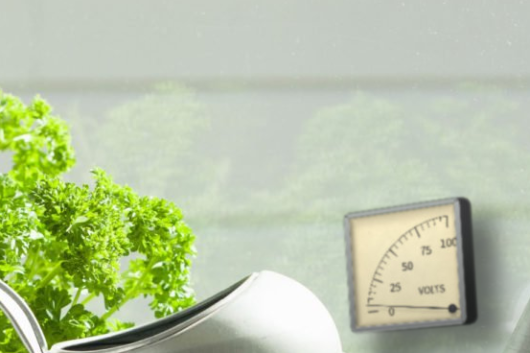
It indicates 5 V
